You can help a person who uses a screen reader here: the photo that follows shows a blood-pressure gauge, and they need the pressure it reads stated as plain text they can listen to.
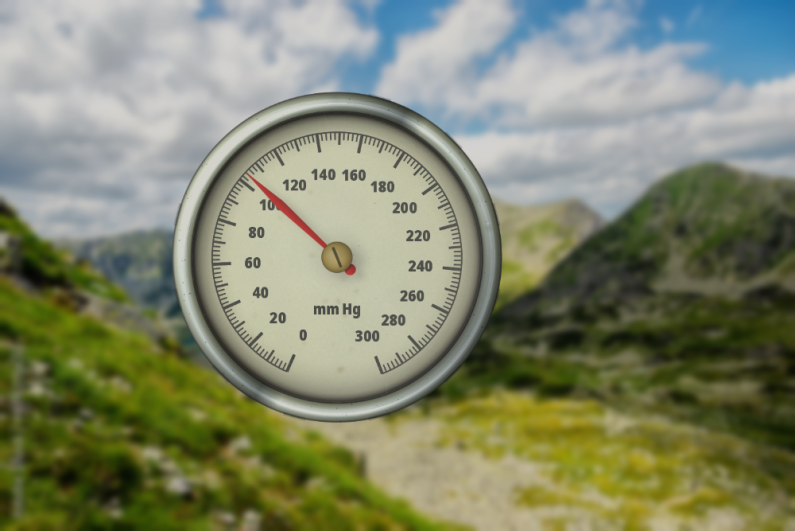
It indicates 104 mmHg
